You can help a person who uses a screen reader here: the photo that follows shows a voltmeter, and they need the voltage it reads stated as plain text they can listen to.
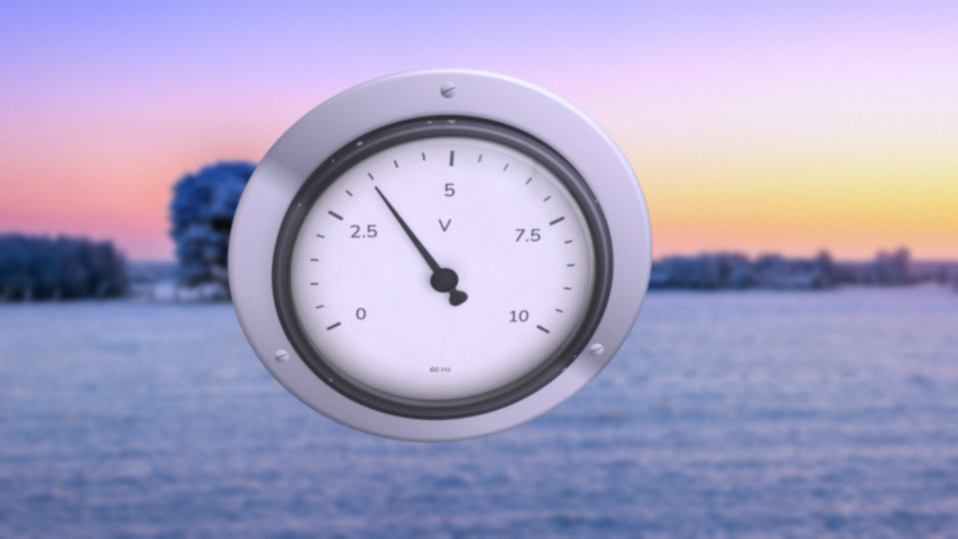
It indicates 3.5 V
